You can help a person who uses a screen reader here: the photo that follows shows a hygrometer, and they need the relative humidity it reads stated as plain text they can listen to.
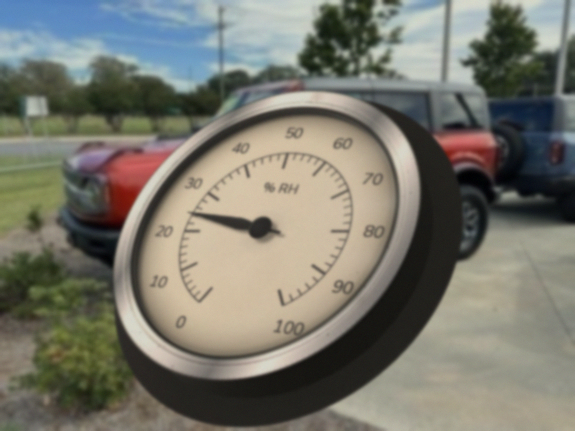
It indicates 24 %
